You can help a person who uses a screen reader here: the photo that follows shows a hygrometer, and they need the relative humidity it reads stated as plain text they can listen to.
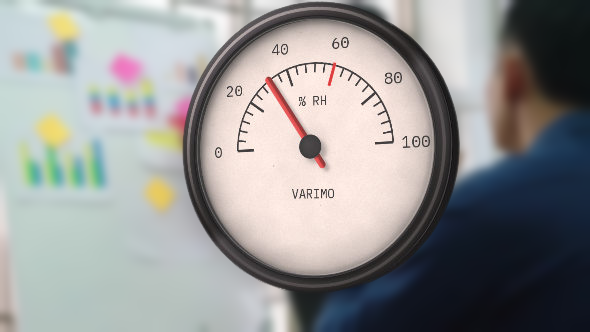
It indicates 32 %
